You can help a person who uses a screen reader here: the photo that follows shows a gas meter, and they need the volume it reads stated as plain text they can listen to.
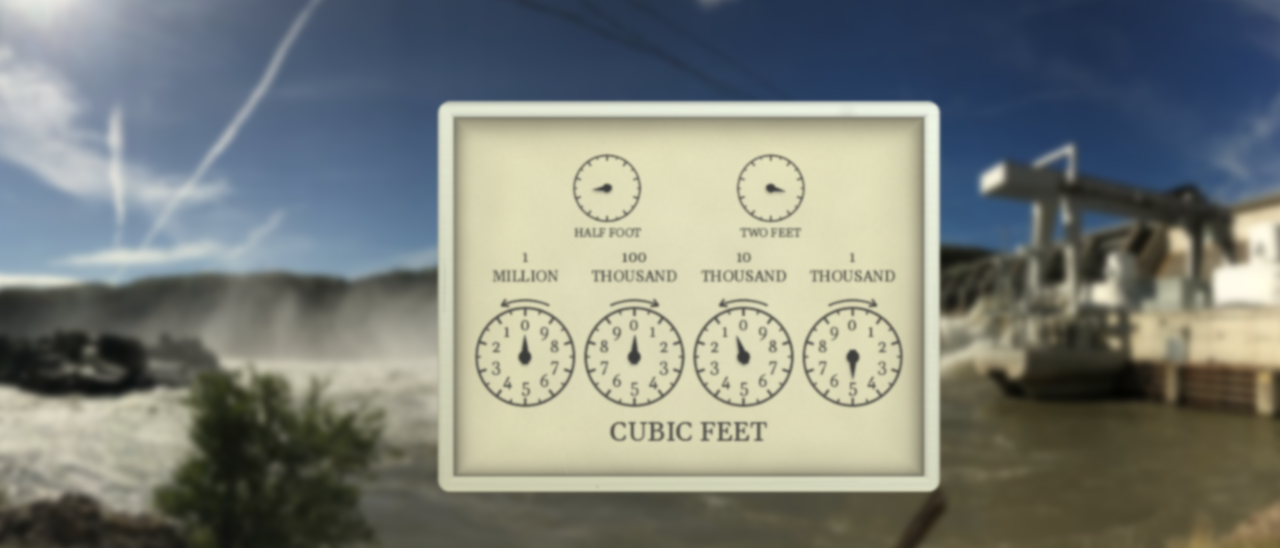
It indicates 500 ft³
